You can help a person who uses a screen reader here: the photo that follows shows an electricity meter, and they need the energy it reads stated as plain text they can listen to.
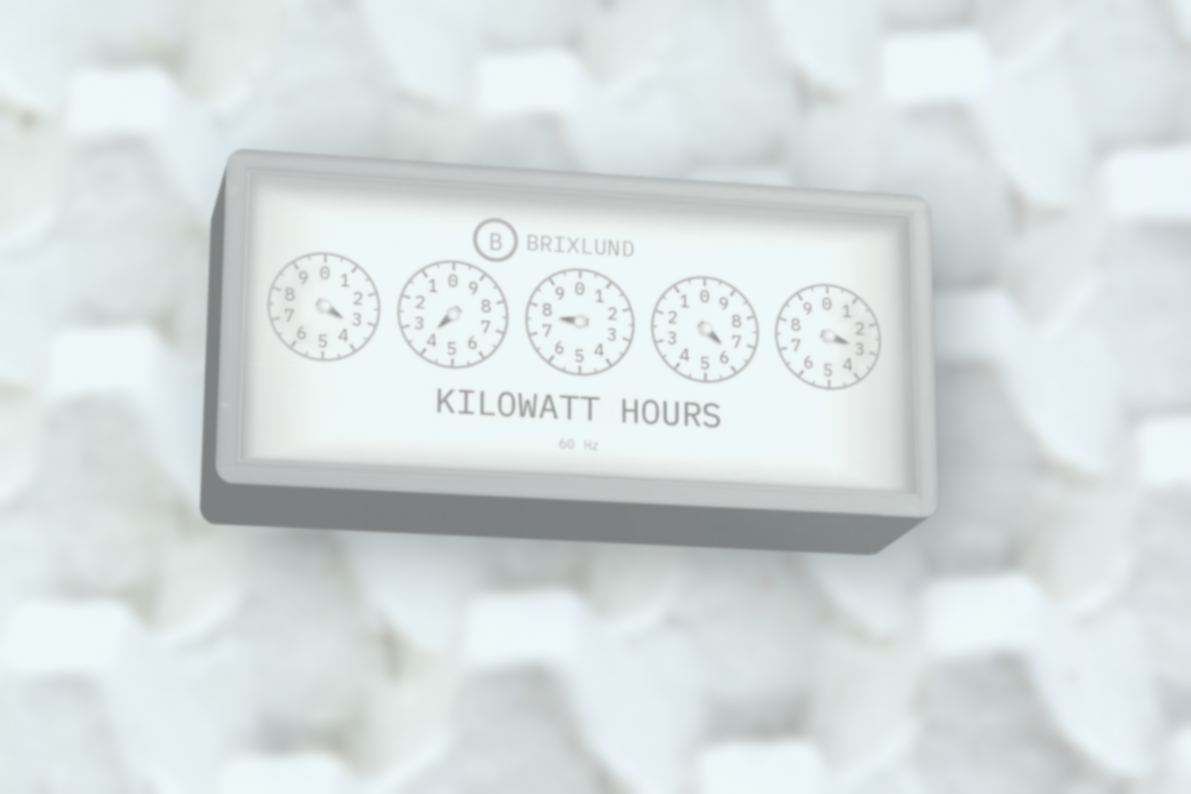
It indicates 33763 kWh
